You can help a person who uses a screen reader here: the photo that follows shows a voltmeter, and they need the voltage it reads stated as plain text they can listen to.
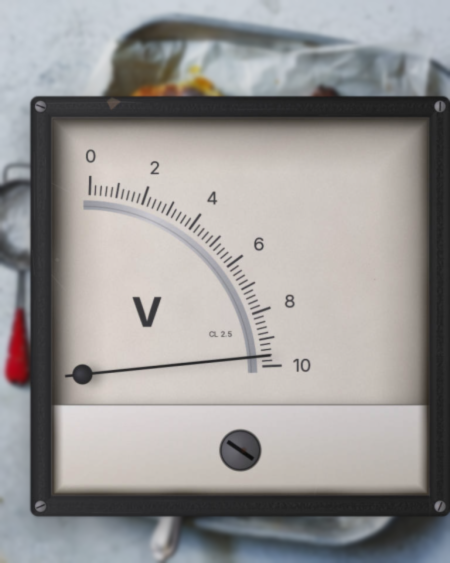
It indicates 9.6 V
